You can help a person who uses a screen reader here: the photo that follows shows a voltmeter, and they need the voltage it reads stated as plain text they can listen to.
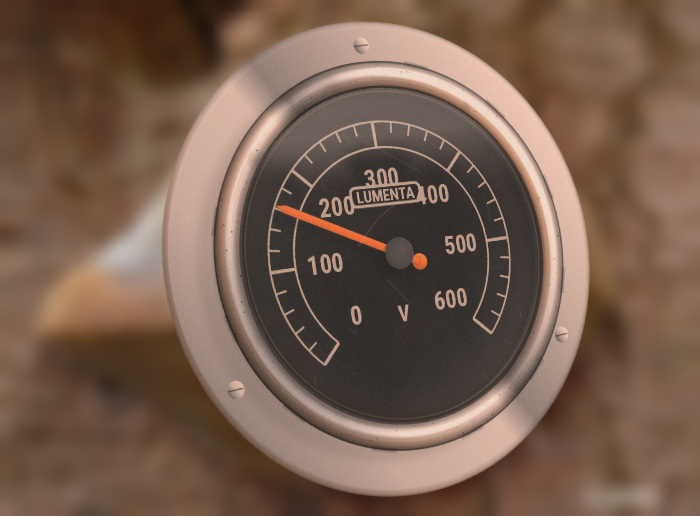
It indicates 160 V
